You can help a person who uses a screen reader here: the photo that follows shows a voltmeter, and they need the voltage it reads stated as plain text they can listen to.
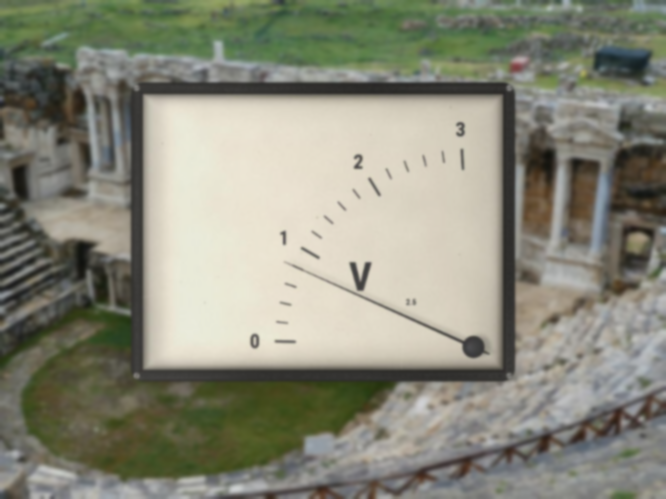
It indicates 0.8 V
